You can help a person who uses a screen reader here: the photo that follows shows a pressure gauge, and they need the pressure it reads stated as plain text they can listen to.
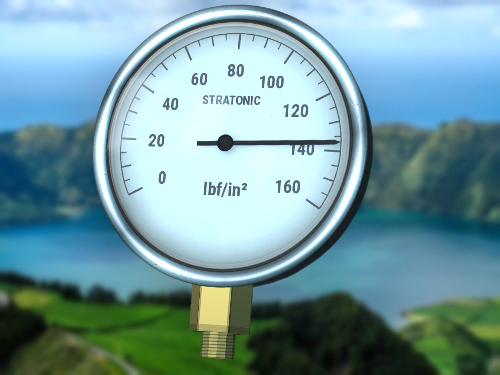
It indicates 137.5 psi
